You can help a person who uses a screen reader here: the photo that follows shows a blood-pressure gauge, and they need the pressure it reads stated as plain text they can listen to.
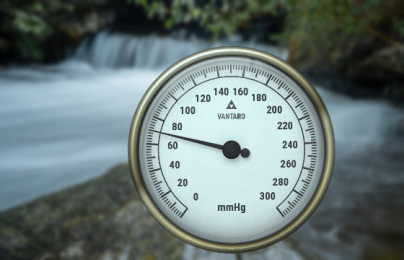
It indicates 70 mmHg
